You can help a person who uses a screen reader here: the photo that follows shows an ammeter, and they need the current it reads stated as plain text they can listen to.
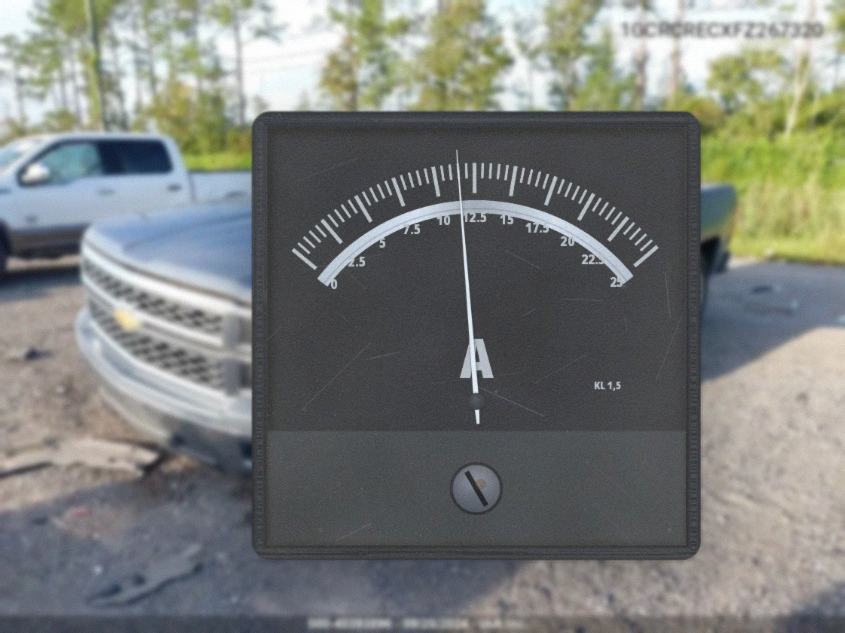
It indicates 11.5 A
